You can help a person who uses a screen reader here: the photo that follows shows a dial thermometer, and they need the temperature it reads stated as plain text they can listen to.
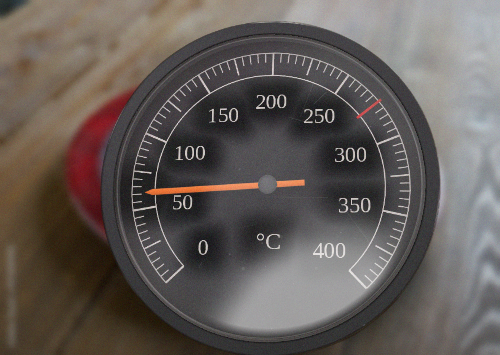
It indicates 60 °C
